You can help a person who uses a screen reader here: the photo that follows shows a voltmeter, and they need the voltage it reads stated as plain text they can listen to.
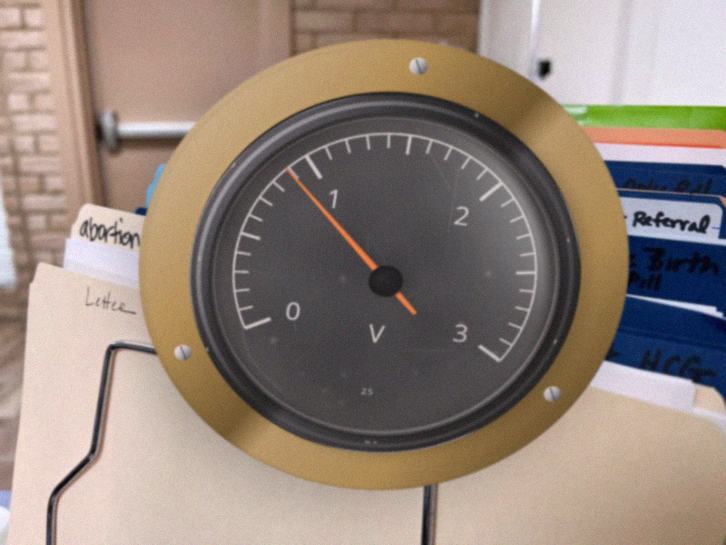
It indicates 0.9 V
